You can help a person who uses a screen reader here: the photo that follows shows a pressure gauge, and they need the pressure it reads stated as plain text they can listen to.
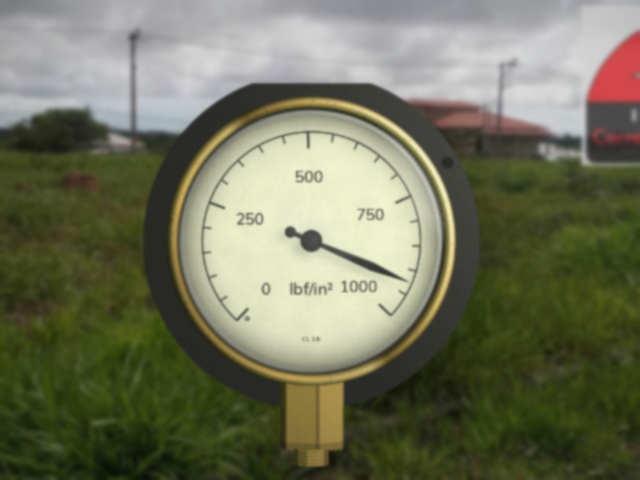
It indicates 925 psi
